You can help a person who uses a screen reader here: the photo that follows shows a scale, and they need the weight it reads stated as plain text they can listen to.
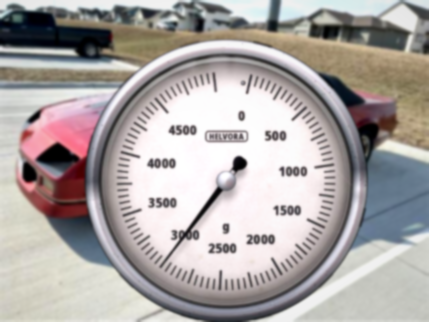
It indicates 3000 g
